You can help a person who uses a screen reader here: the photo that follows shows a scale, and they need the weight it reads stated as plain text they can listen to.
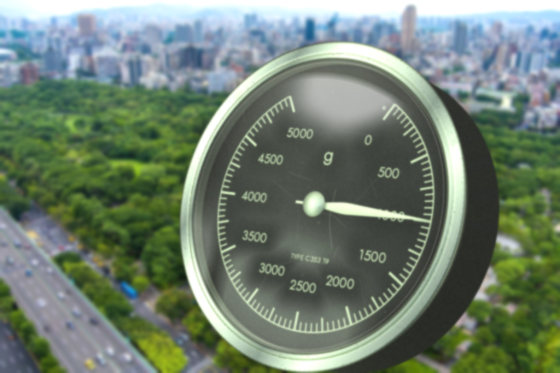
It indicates 1000 g
